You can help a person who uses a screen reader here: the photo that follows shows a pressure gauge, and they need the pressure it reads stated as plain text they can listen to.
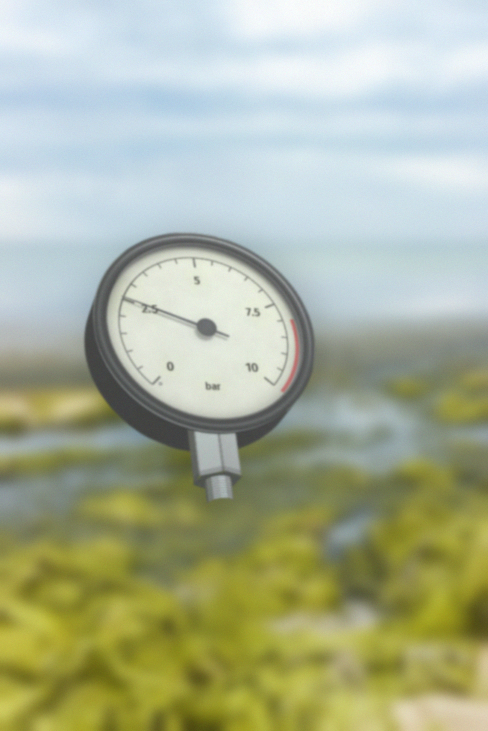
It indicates 2.5 bar
